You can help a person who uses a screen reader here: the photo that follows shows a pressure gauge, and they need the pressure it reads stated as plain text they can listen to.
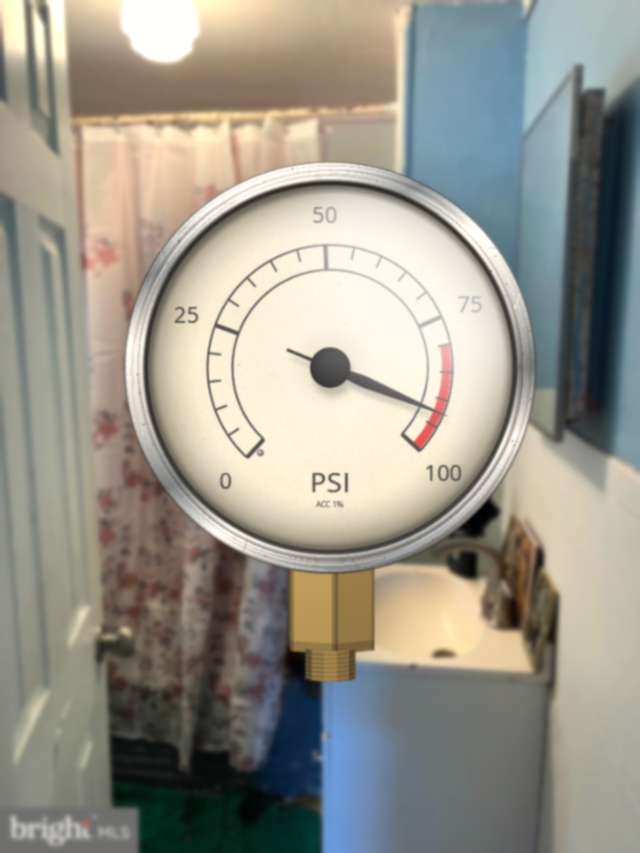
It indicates 92.5 psi
